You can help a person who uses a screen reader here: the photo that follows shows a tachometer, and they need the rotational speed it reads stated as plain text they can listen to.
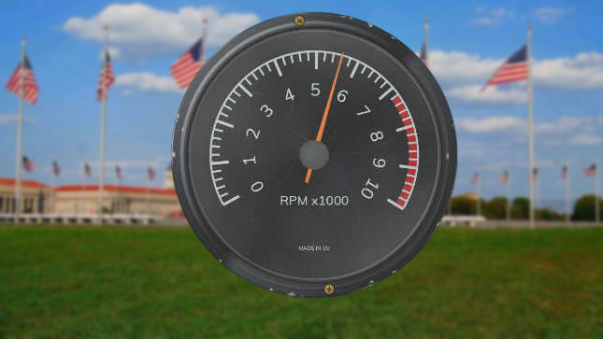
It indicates 5600 rpm
